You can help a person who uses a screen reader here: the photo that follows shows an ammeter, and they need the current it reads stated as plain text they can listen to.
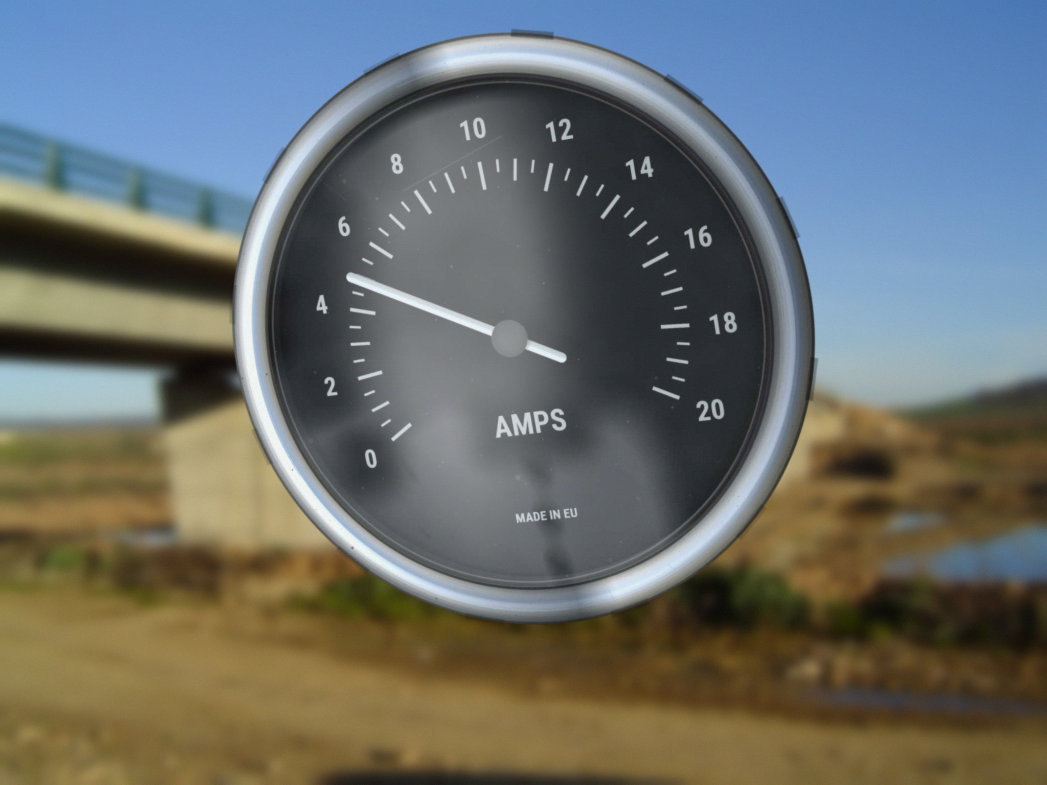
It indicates 5 A
